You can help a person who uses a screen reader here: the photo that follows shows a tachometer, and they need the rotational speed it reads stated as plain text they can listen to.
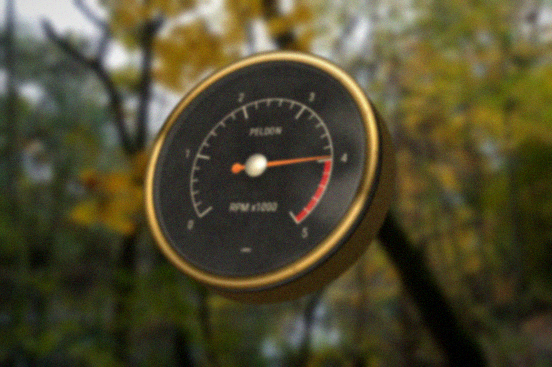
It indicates 4000 rpm
